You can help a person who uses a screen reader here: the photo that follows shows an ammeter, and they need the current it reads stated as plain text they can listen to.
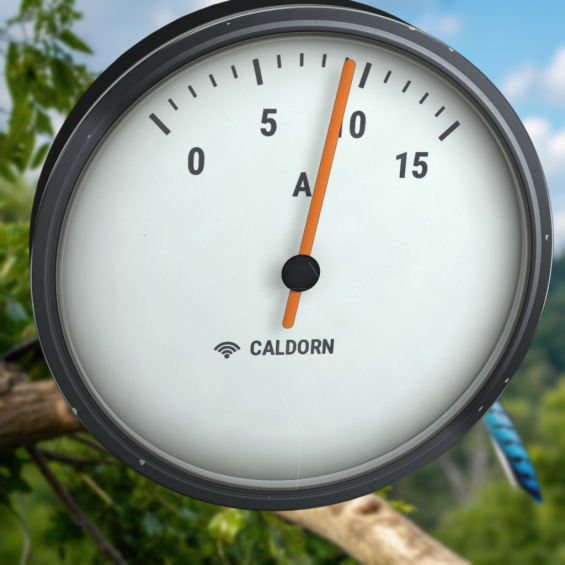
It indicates 9 A
